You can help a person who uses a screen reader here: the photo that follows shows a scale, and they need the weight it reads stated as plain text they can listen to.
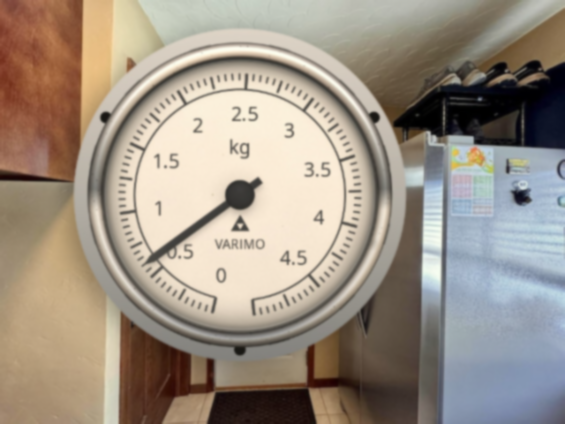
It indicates 0.6 kg
